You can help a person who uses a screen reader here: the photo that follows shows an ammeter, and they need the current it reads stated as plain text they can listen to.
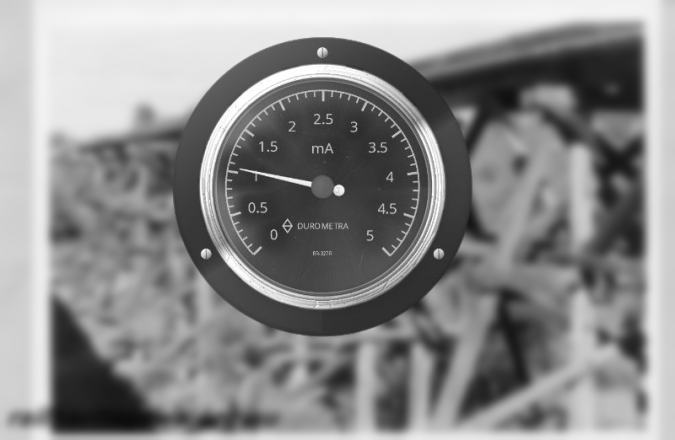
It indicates 1.05 mA
